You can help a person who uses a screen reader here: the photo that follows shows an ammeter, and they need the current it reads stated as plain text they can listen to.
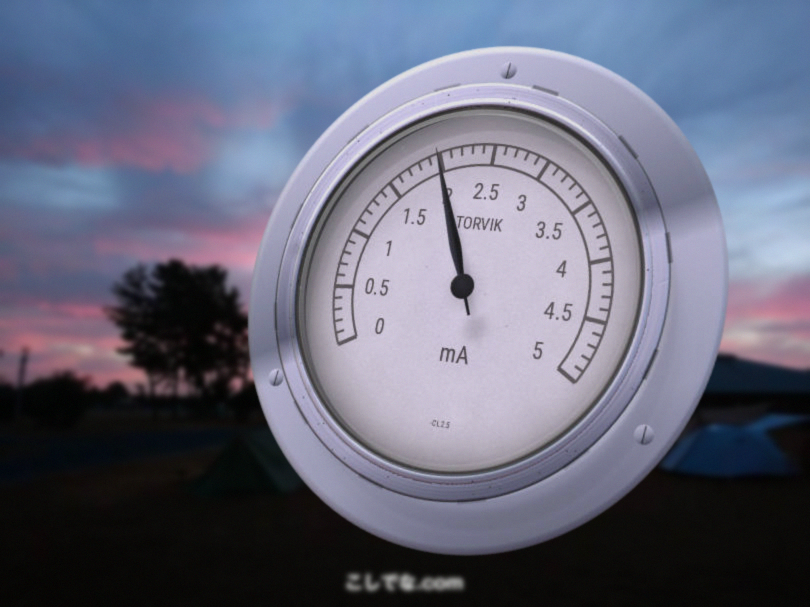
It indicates 2 mA
